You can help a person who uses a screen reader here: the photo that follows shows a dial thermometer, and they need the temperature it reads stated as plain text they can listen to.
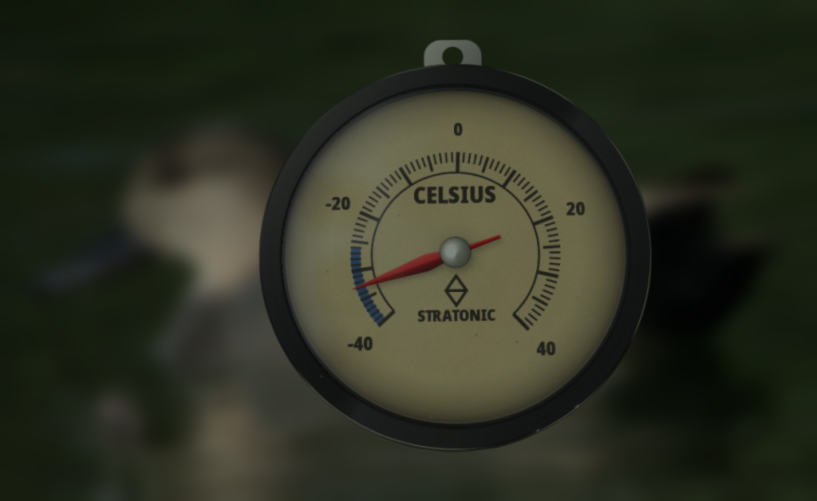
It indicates -33 °C
